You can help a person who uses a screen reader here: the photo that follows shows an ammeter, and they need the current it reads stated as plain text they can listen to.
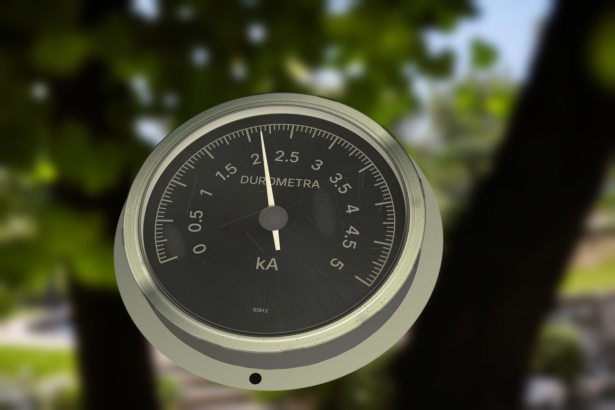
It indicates 2.15 kA
